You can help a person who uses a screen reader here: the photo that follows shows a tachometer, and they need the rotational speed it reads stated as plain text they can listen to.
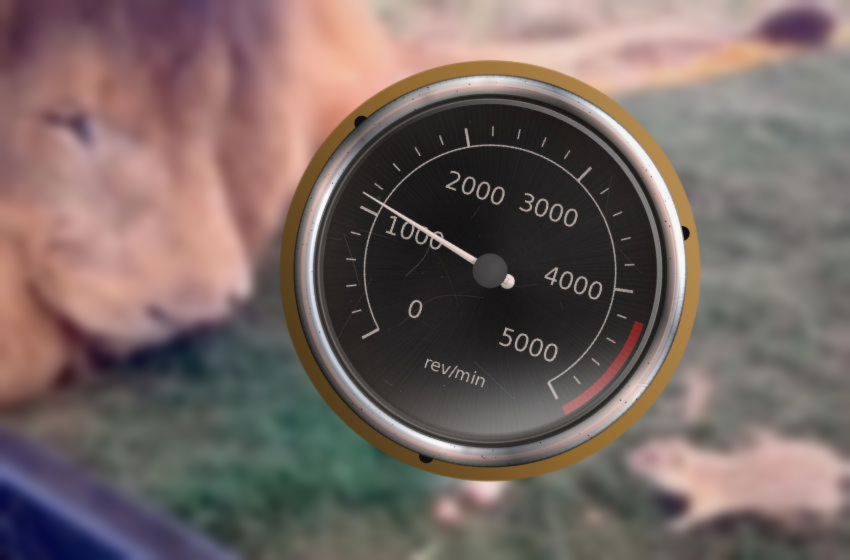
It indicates 1100 rpm
